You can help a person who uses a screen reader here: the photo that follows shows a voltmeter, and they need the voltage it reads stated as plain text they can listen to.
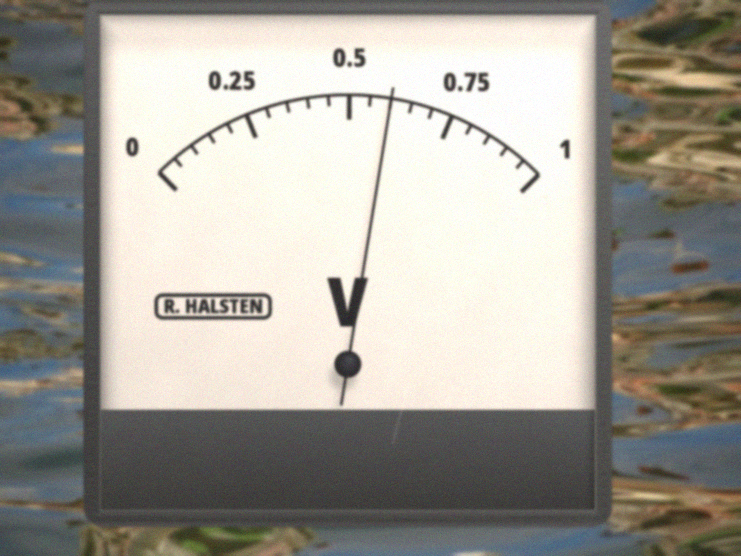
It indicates 0.6 V
